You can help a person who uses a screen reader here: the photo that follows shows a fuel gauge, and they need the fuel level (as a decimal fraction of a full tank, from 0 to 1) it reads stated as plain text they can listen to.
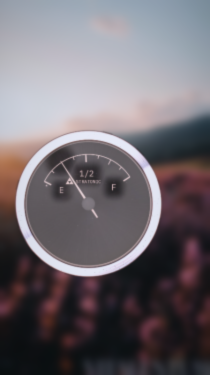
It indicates 0.25
